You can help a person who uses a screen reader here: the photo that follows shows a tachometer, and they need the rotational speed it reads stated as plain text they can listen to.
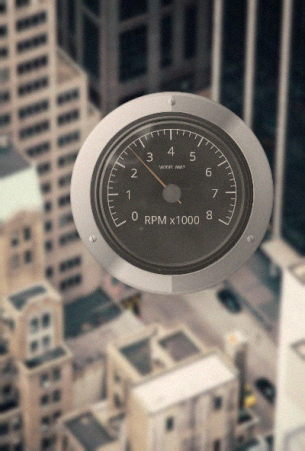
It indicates 2600 rpm
